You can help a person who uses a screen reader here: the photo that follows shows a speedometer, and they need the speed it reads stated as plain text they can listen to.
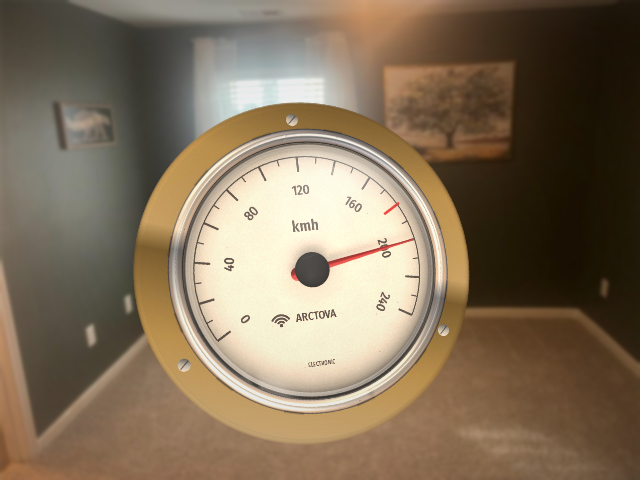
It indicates 200 km/h
